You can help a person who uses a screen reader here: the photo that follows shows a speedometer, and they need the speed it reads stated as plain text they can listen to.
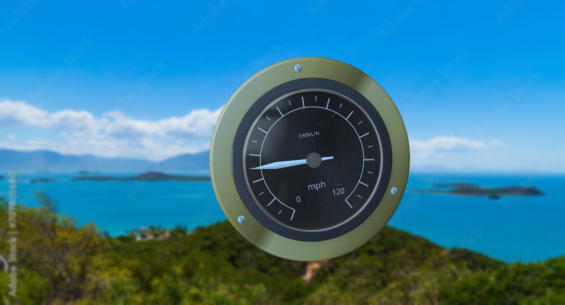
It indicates 25 mph
